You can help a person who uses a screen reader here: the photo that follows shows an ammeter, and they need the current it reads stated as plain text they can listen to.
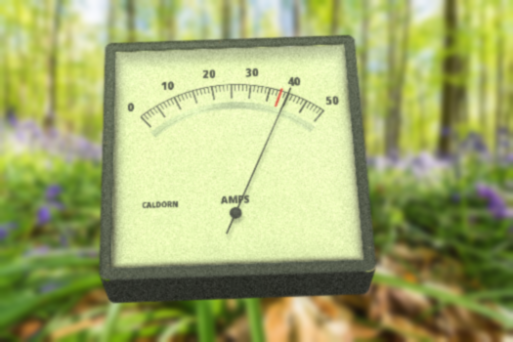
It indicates 40 A
